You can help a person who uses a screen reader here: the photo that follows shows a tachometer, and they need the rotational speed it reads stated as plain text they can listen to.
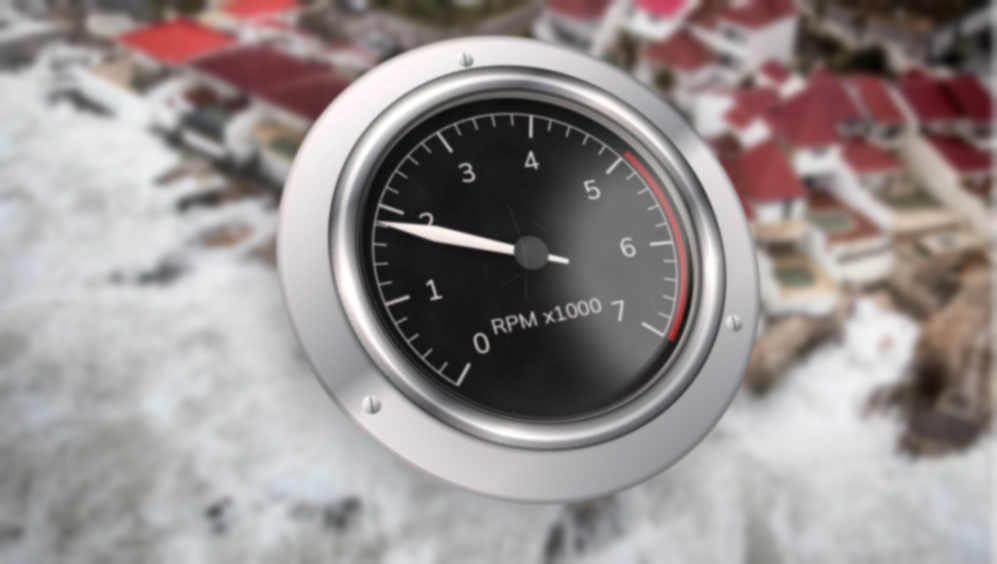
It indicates 1800 rpm
